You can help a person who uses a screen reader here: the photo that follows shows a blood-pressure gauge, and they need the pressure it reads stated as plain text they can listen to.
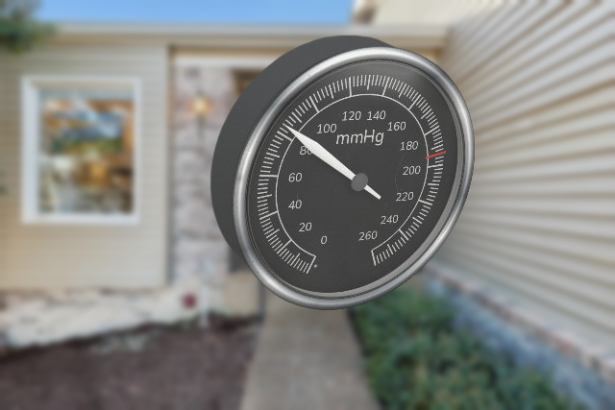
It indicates 84 mmHg
